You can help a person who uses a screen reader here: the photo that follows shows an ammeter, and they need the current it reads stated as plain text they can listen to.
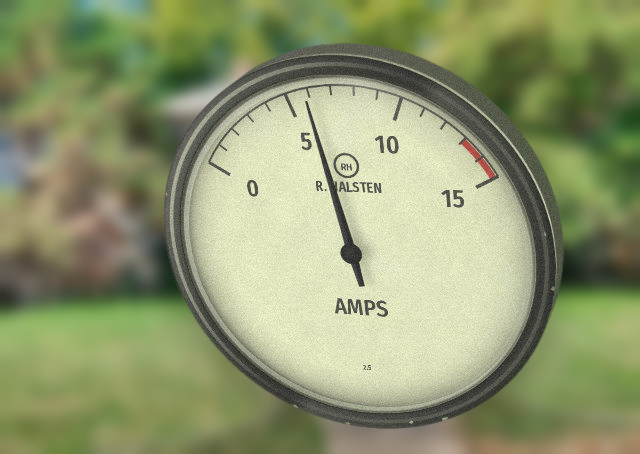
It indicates 6 A
